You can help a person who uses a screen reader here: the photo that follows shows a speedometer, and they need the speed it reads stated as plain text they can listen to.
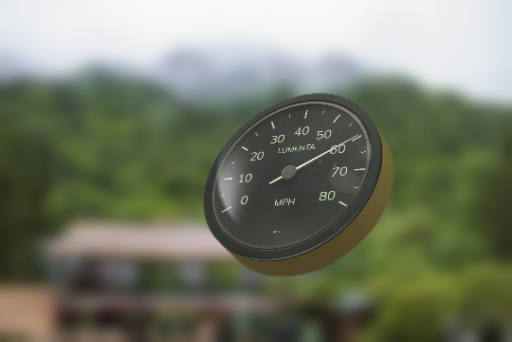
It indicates 60 mph
